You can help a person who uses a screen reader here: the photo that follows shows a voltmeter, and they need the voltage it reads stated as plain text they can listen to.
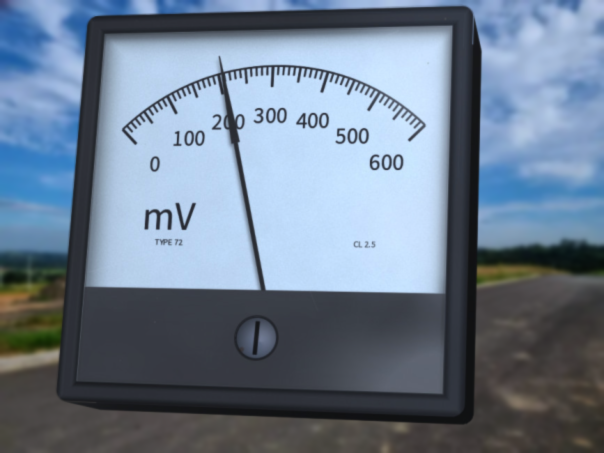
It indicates 210 mV
